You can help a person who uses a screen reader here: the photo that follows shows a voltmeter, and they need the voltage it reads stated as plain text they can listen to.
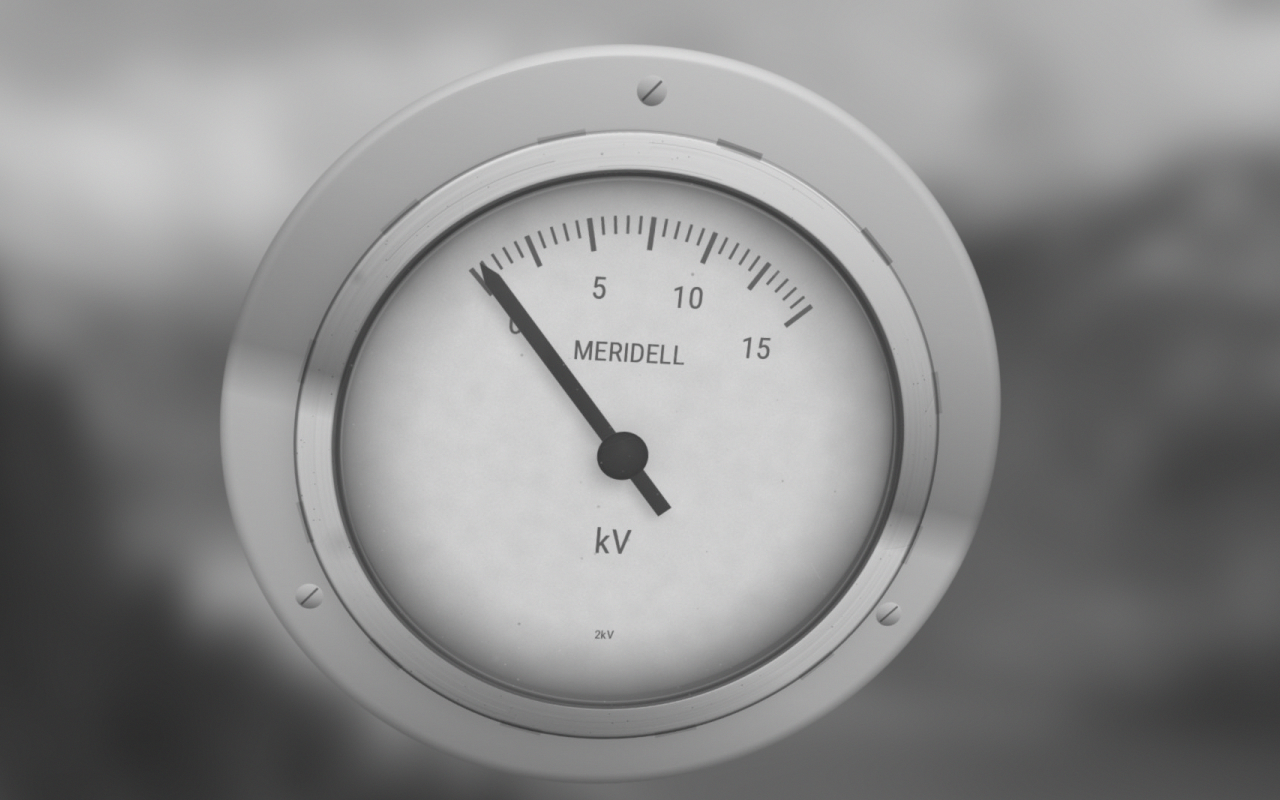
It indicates 0.5 kV
